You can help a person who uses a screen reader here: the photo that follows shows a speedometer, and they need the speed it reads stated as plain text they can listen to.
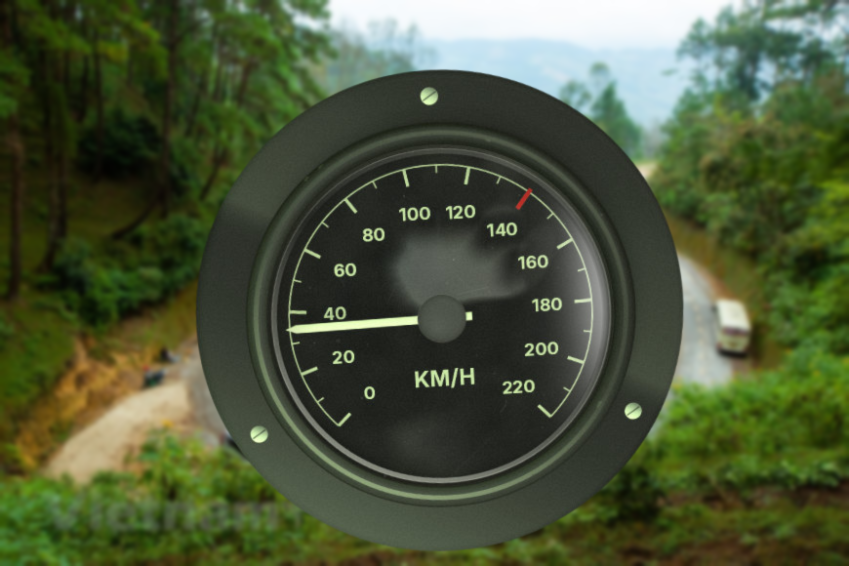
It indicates 35 km/h
